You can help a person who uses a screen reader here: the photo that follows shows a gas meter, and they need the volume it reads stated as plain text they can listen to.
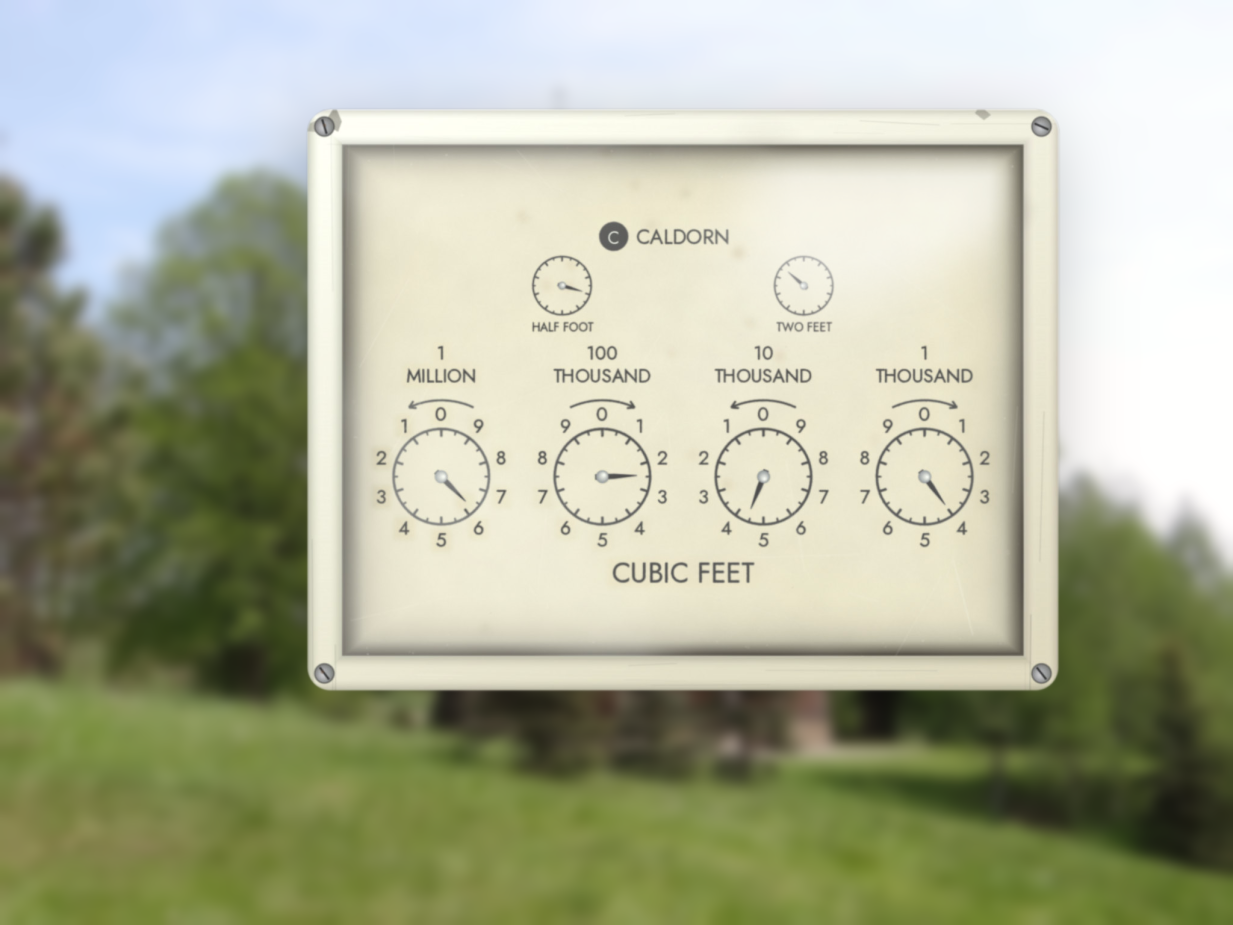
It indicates 624400 ft³
